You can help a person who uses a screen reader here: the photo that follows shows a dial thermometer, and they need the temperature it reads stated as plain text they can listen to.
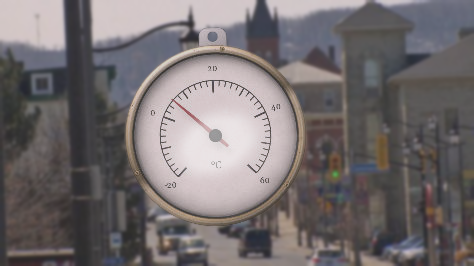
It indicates 6 °C
